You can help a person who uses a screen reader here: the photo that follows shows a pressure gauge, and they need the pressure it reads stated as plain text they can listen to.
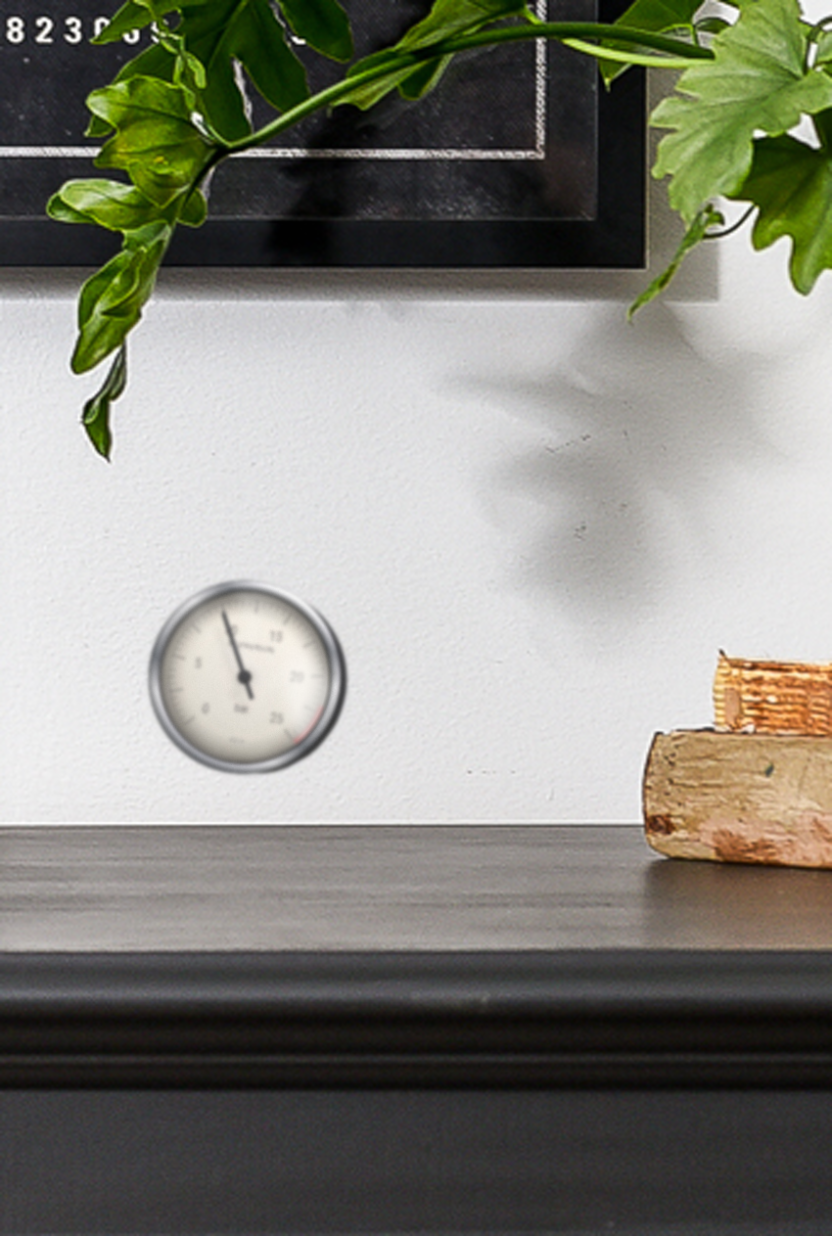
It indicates 10 bar
